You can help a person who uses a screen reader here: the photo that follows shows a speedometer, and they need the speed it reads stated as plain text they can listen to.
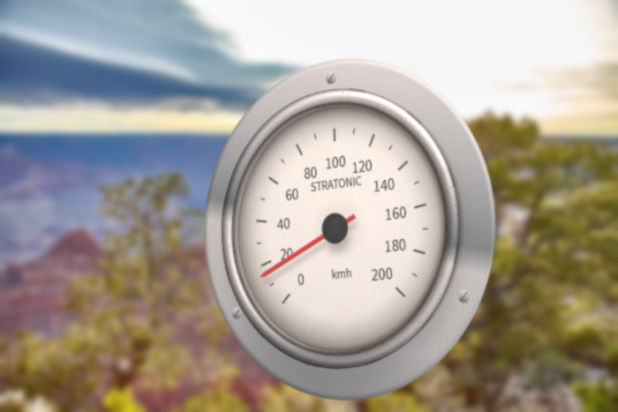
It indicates 15 km/h
